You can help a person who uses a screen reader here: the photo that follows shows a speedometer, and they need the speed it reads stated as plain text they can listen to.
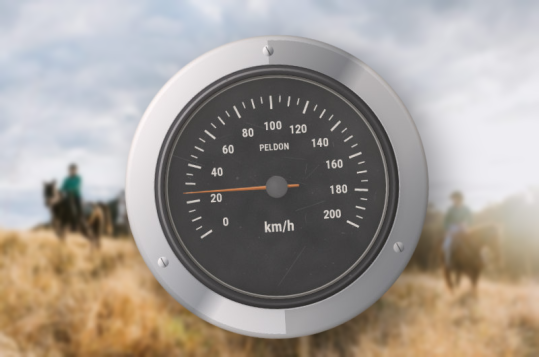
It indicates 25 km/h
